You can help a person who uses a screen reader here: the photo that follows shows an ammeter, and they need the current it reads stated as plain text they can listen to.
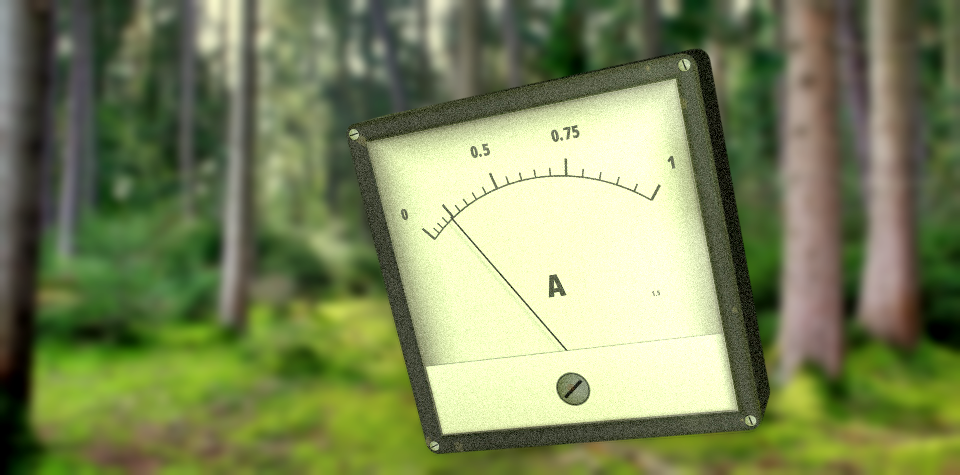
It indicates 0.25 A
